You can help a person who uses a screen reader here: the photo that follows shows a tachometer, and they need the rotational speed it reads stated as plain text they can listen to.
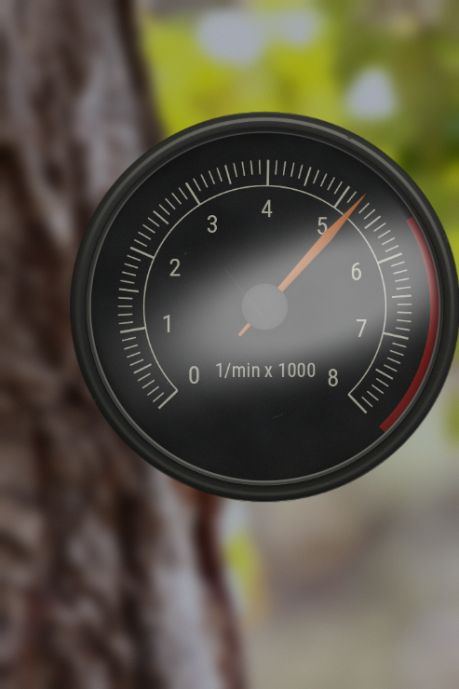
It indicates 5200 rpm
